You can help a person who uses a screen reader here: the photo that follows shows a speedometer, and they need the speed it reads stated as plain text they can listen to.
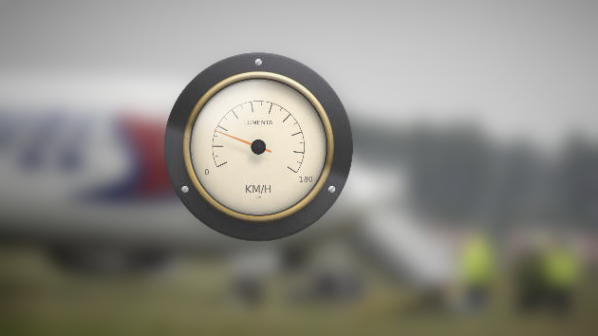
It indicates 35 km/h
